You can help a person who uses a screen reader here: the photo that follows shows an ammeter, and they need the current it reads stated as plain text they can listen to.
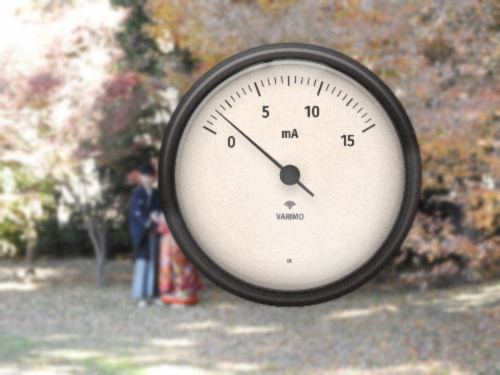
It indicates 1.5 mA
